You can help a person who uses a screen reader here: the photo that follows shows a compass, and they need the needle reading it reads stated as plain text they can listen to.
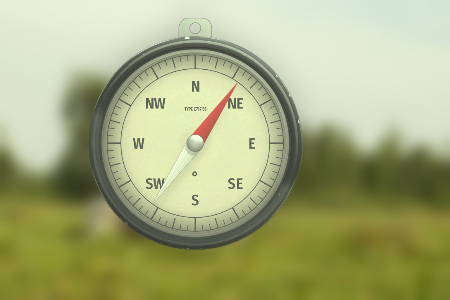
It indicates 35 °
